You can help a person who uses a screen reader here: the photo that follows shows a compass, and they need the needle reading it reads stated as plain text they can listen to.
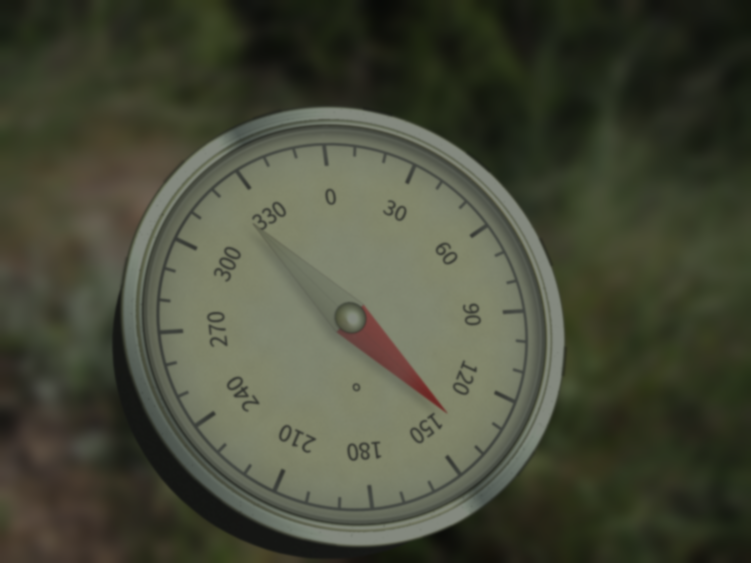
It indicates 140 °
